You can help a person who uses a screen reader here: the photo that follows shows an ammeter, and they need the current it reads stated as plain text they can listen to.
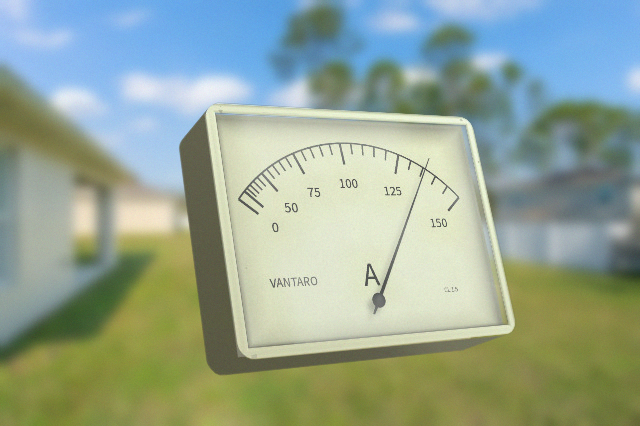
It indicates 135 A
